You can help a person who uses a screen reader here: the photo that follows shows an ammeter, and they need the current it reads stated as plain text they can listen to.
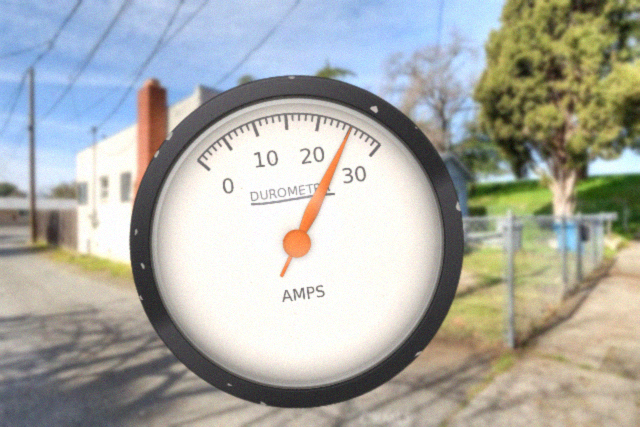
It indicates 25 A
